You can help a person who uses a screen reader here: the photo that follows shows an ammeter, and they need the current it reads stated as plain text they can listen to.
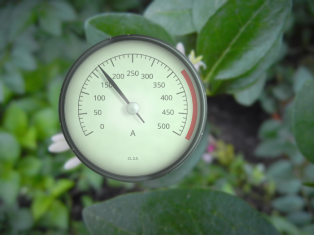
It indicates 170 A
